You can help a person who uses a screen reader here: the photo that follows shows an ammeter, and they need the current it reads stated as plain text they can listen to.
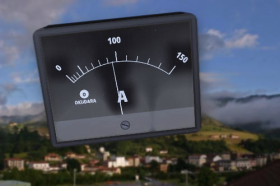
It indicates 95 A
